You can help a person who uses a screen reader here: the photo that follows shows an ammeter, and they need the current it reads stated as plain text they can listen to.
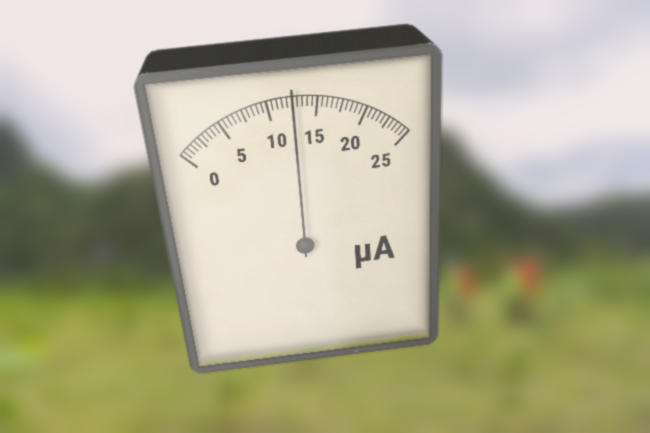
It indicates 12.5 µA
